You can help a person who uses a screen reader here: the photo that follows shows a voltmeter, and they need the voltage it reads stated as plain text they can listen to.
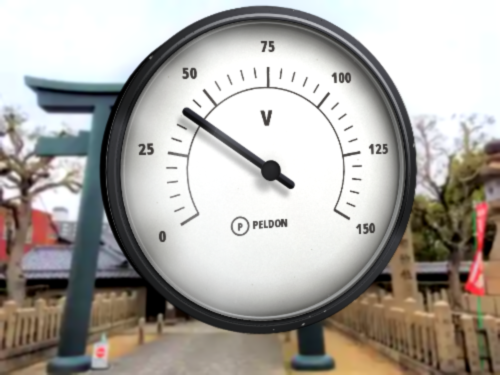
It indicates 40 V
